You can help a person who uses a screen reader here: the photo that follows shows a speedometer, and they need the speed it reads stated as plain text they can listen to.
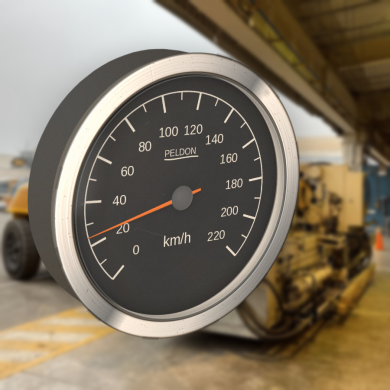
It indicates 25 km/h
